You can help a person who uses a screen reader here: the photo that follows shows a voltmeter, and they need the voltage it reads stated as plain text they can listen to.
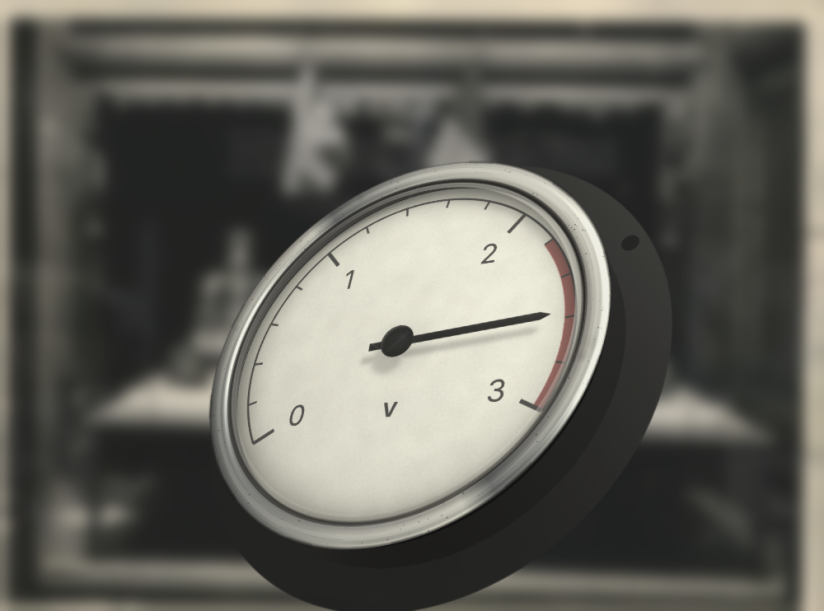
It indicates 2.6 V
